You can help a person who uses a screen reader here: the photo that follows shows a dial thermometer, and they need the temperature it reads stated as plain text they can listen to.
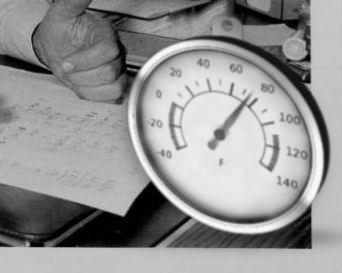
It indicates 75 °F
